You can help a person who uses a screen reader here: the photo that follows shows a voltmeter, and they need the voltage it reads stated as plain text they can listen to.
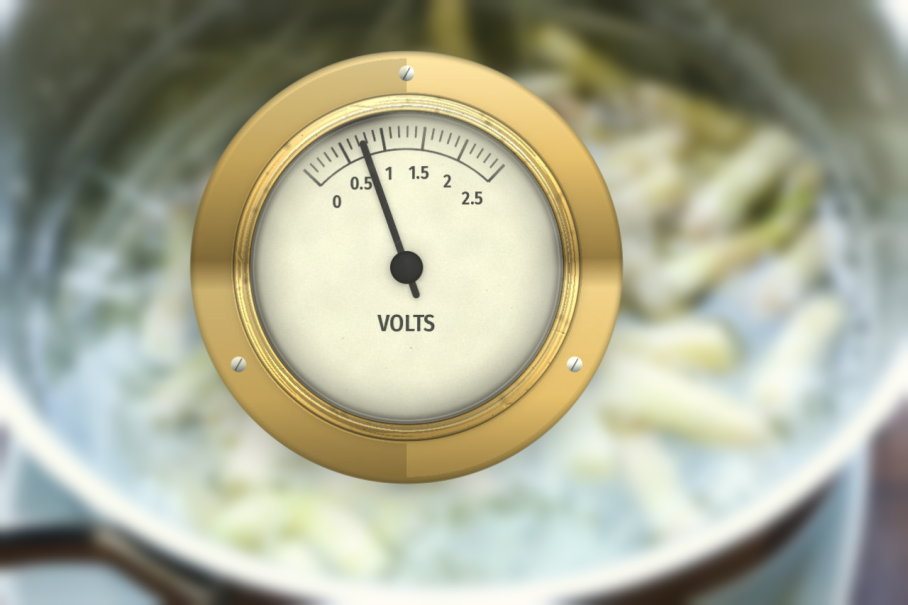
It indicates 0.75 V
